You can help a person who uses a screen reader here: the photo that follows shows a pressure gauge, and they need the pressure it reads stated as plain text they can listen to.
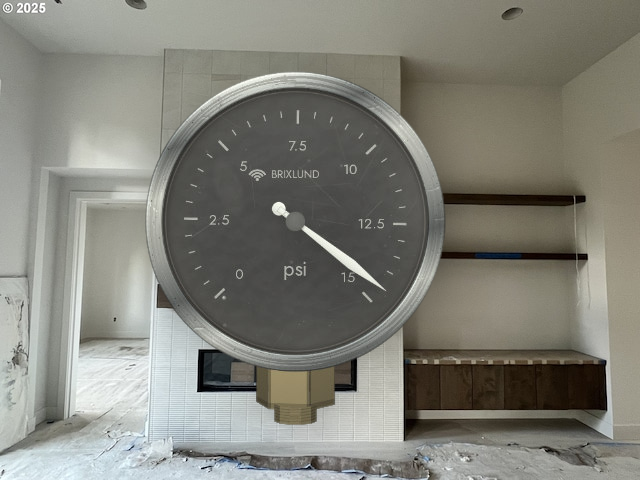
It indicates 14.5 psi
